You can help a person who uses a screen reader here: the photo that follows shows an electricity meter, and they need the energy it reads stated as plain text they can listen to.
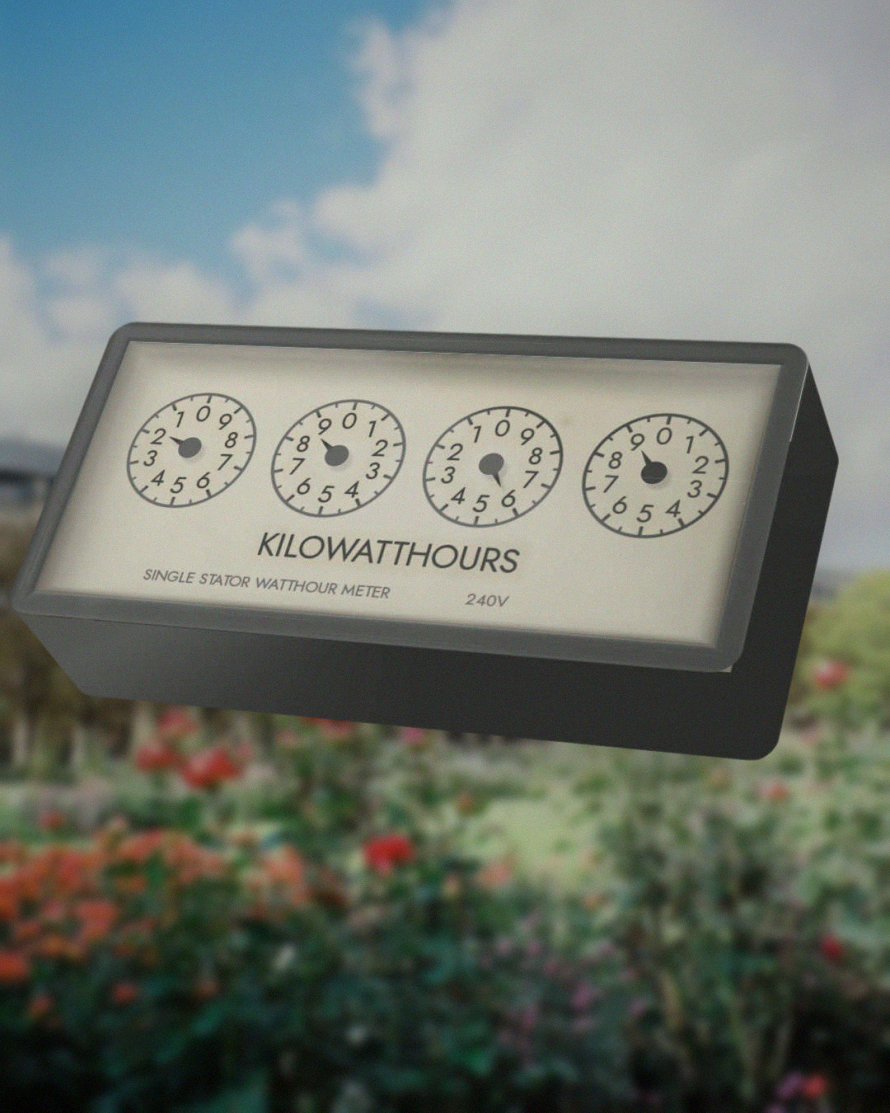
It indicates 1859 kWh
